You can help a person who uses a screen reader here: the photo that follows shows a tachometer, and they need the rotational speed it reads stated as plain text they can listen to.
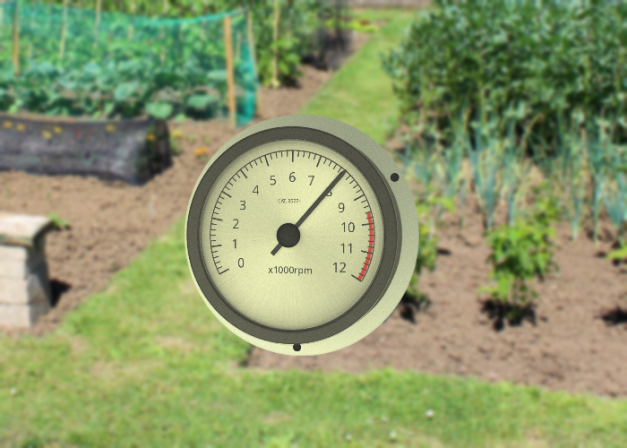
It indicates 8000 rpm
